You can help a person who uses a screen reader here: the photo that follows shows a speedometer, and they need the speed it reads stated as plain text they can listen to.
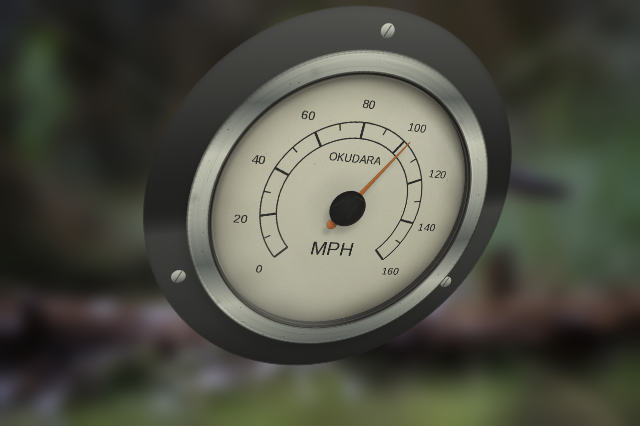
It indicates 100 mph
